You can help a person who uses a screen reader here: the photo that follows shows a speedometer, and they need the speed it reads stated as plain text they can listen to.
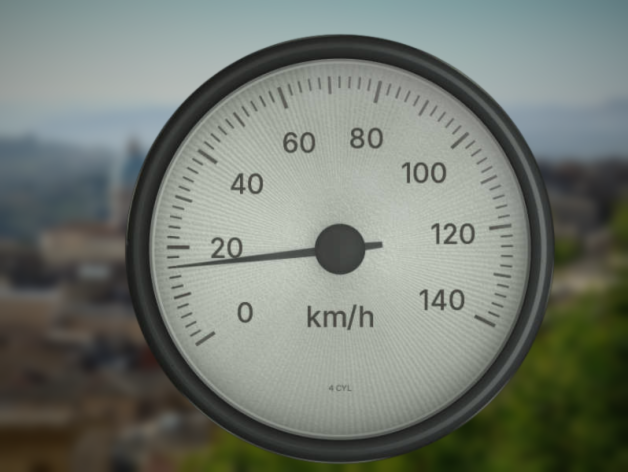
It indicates 16 km/h
